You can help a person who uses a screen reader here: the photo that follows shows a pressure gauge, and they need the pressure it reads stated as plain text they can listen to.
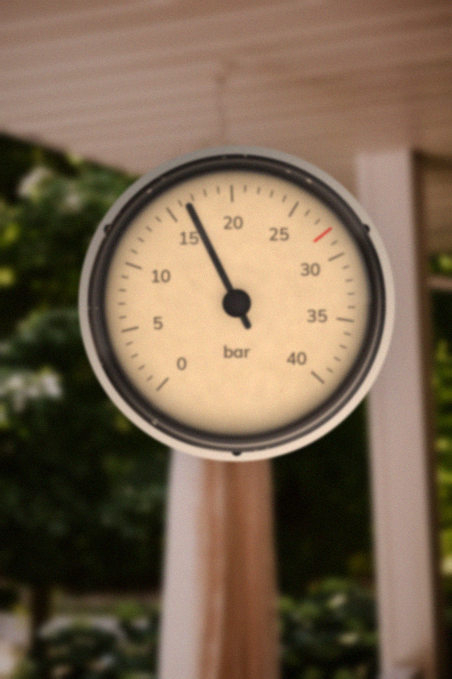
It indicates 16.5 bar
